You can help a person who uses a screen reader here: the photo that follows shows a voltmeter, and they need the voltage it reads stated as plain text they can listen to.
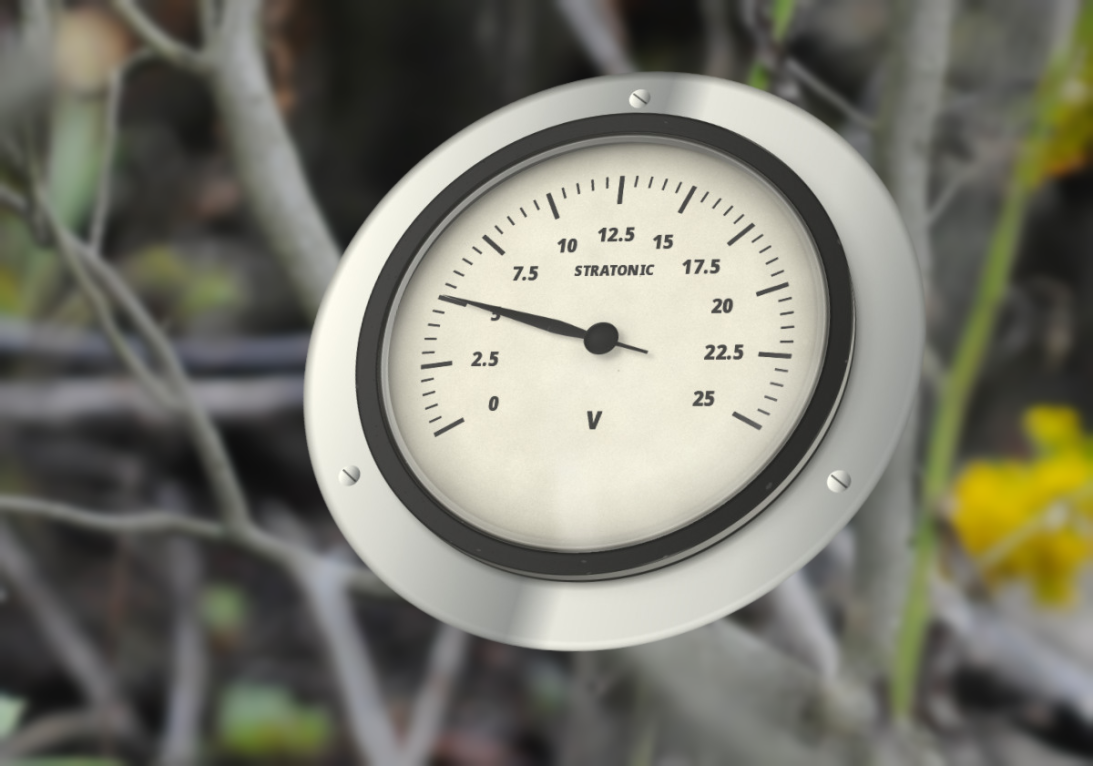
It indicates 5 V
